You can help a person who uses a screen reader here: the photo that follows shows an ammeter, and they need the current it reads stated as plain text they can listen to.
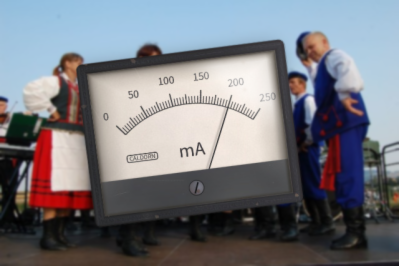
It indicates 200 mA
